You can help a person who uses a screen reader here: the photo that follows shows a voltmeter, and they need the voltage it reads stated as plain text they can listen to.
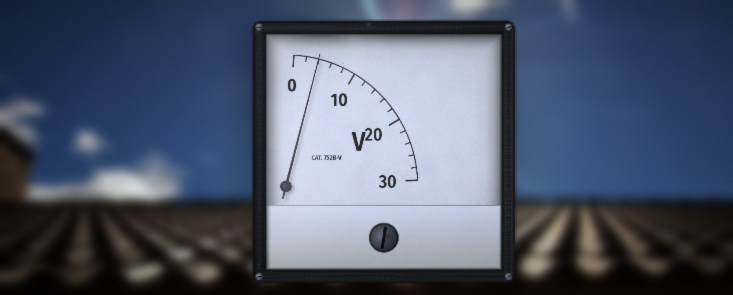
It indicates 4 V
